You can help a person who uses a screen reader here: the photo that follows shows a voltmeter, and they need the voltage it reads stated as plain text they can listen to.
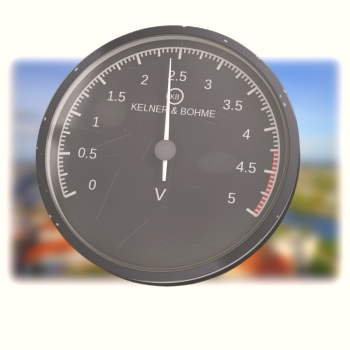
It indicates 2.4 V
